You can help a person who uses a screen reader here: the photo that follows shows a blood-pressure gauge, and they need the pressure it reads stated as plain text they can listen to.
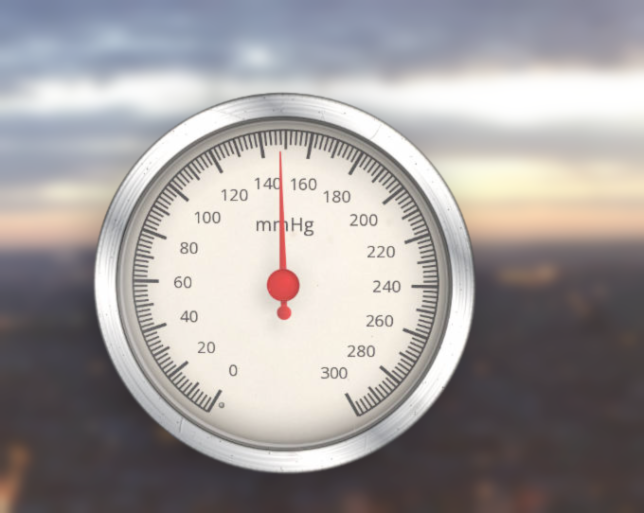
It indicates 148 mmHg
